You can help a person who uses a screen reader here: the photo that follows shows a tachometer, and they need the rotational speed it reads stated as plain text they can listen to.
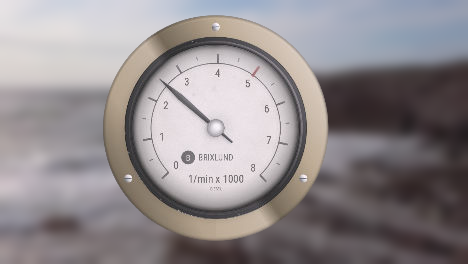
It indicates 2500 rpm
